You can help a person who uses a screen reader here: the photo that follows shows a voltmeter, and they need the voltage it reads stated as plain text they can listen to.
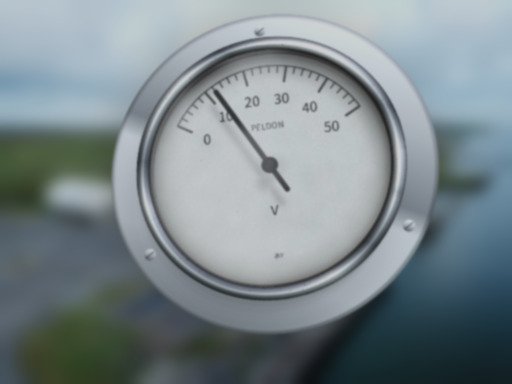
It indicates 12 V
